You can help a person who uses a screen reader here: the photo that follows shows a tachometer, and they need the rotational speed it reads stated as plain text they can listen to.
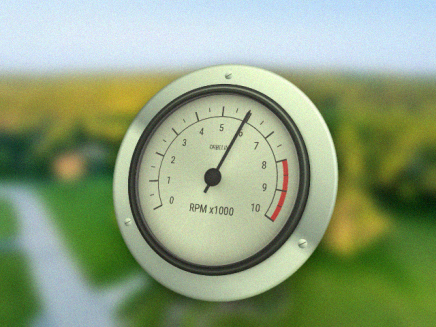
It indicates 6000 rpm
